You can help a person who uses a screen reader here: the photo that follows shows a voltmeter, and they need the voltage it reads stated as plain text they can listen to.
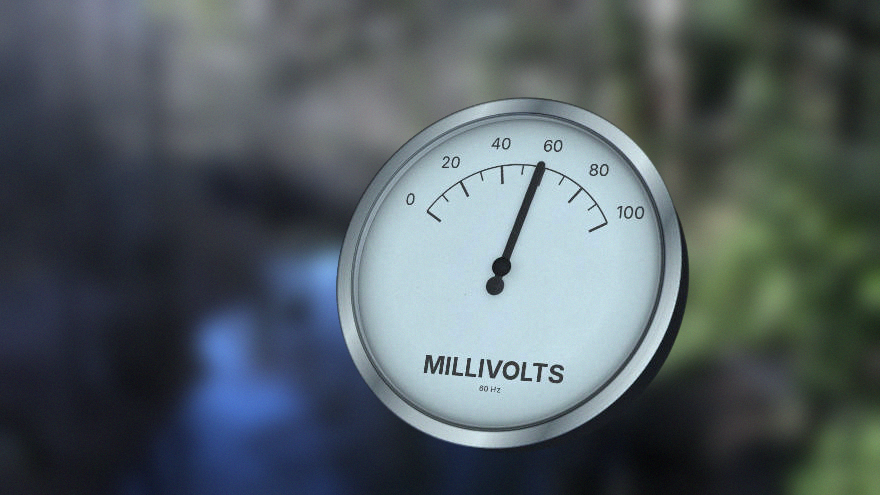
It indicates 60 mV
